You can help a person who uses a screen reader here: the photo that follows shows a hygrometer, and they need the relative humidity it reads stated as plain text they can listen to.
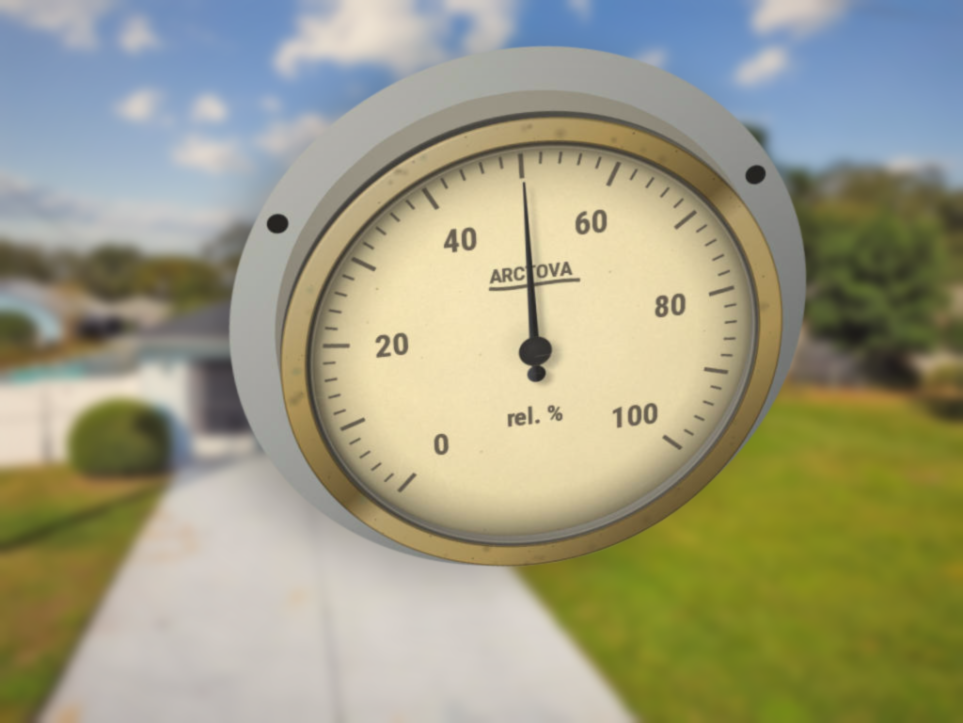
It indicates 50 %
